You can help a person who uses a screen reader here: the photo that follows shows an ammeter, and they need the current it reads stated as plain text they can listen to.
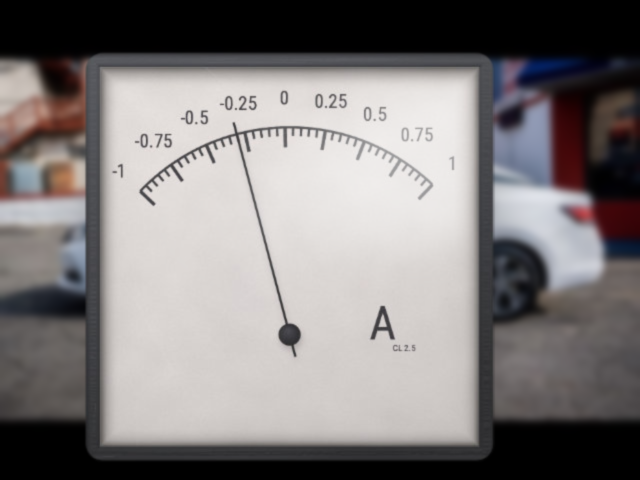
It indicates -0.3 A
